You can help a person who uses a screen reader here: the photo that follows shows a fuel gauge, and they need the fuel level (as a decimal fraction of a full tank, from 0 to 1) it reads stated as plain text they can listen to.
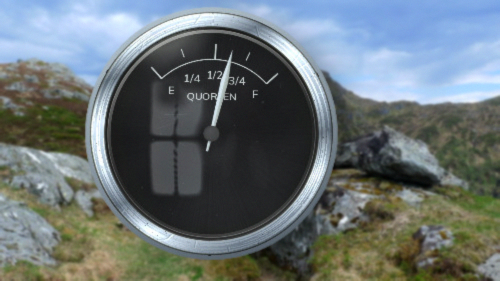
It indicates 0.625
